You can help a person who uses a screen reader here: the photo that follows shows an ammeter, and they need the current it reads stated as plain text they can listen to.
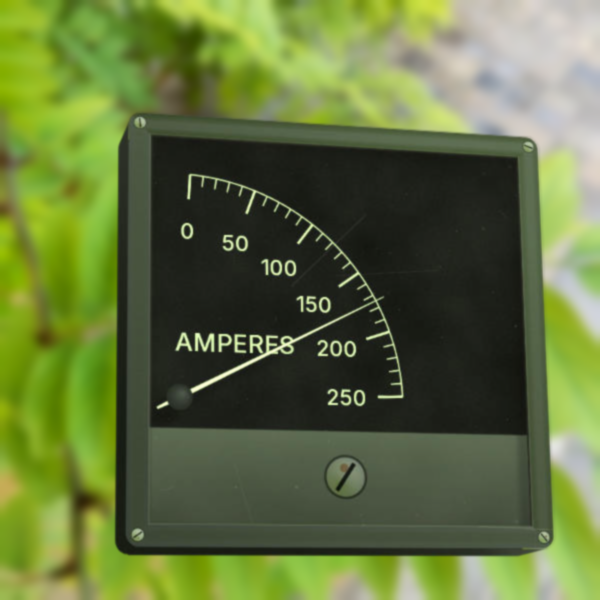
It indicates 175 A
